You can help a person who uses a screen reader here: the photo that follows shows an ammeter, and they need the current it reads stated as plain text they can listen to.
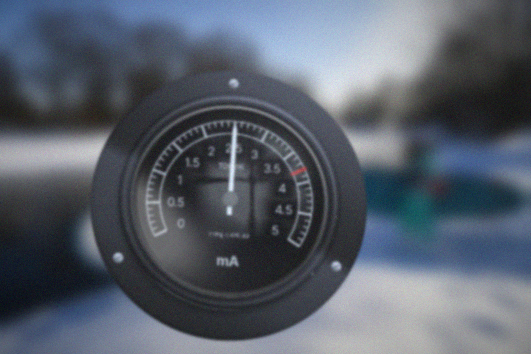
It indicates 2.5 mA
